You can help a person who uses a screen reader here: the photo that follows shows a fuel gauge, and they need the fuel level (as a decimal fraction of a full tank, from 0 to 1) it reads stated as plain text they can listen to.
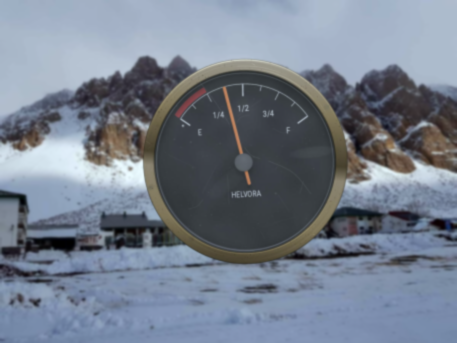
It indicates 0.375
